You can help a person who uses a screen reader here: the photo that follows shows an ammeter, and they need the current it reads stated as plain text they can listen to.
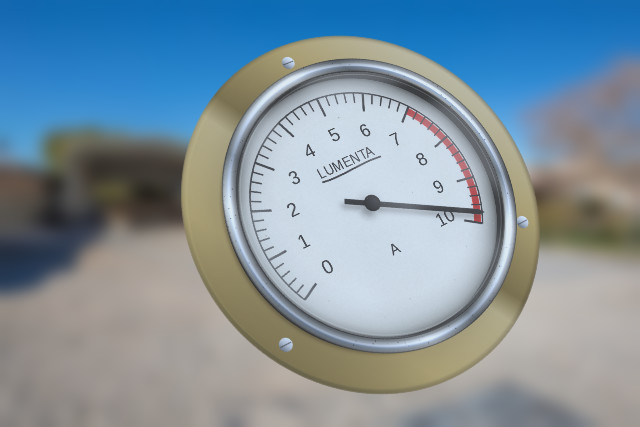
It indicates 9.8 A
